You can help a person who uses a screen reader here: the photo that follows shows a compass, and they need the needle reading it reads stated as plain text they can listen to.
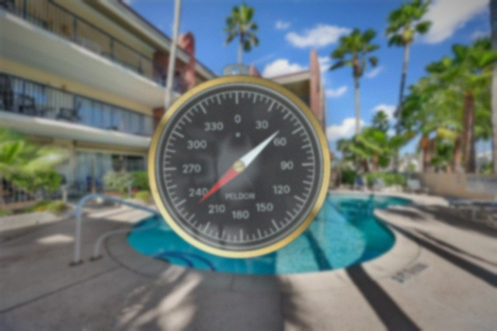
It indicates 230 °
